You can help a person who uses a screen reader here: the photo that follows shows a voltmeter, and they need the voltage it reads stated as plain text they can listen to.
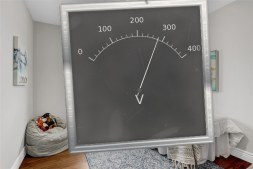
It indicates 280 V
